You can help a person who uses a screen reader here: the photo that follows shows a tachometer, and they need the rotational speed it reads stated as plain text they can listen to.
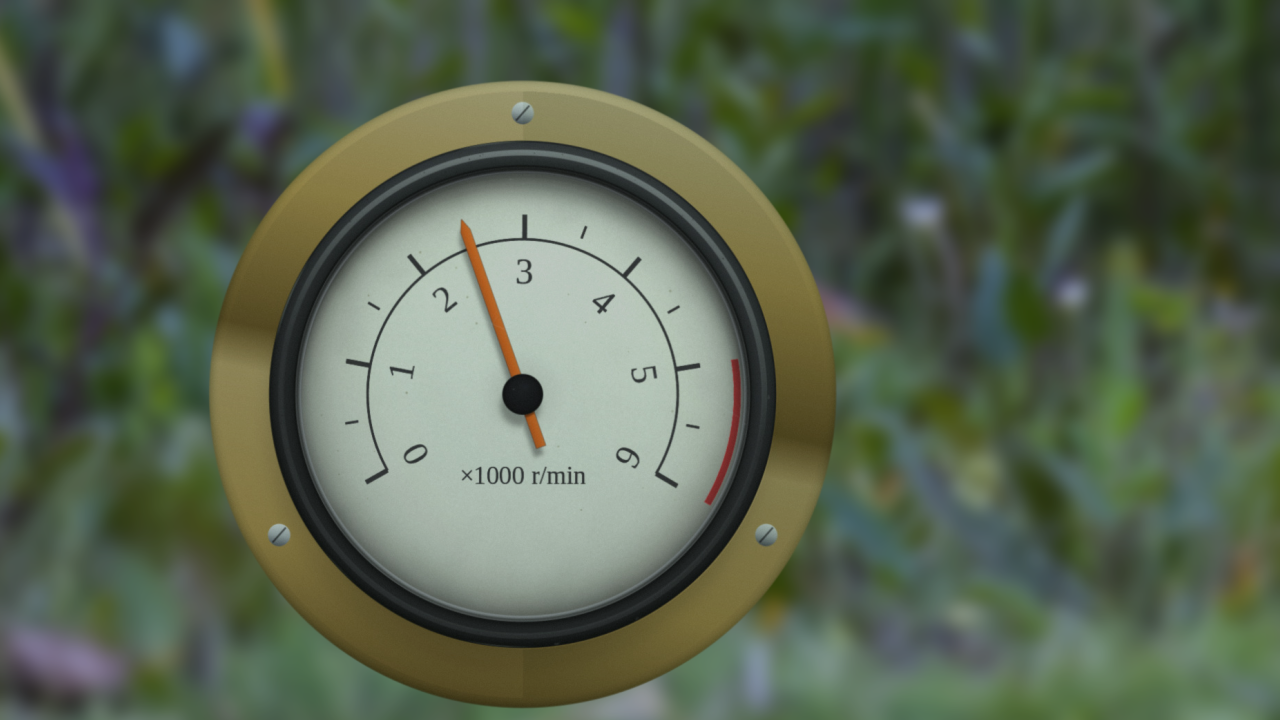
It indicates 2500 rpm
